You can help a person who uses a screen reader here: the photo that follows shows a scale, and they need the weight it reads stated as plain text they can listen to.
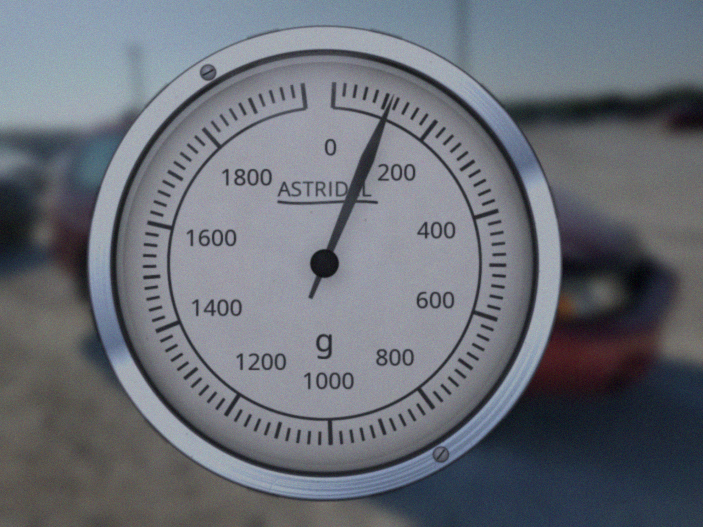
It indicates 110 g
